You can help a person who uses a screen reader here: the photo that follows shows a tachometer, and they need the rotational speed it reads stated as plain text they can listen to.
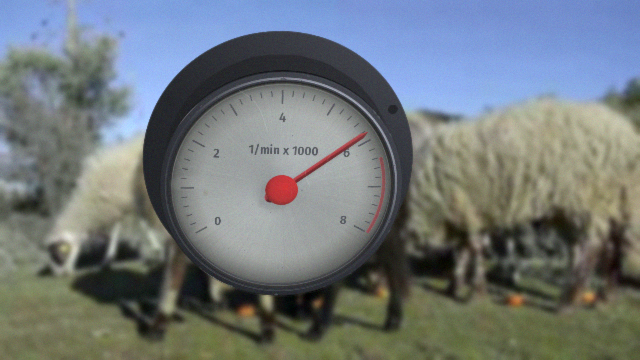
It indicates 5800 rpm
